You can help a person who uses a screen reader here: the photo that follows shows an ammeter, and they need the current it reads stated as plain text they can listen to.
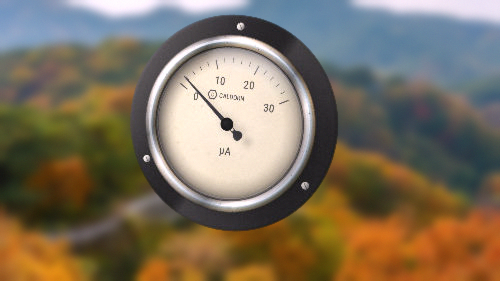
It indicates 2 µA
